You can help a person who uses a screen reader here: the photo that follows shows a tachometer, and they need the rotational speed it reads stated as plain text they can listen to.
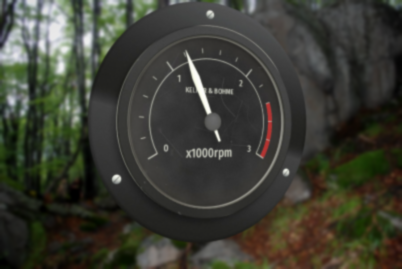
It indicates 1200 rpm
